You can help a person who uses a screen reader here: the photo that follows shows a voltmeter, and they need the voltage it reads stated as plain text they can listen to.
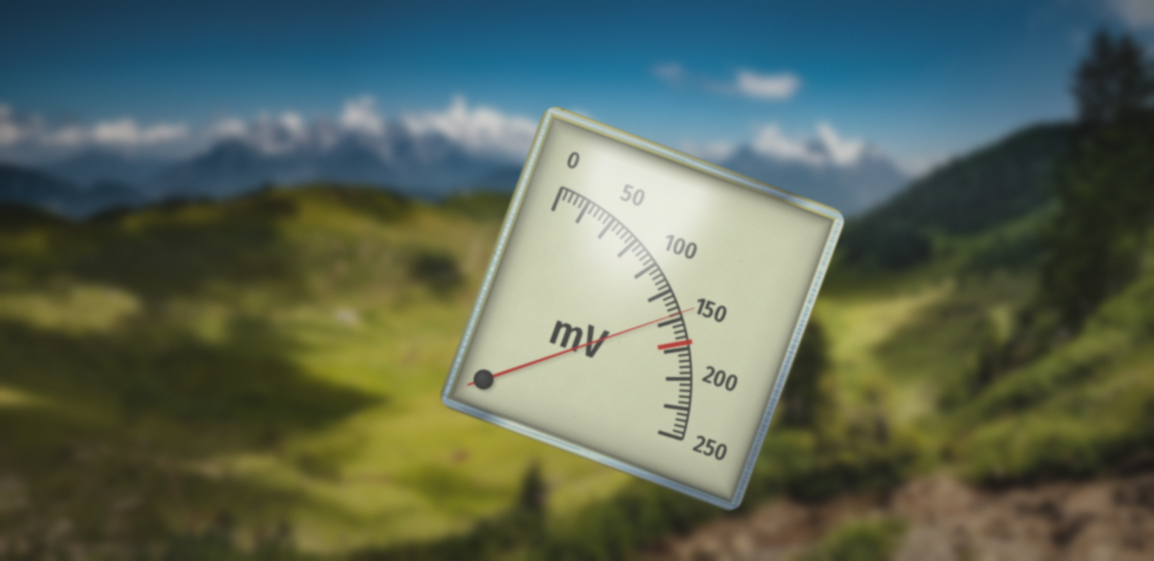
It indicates 145 mV
